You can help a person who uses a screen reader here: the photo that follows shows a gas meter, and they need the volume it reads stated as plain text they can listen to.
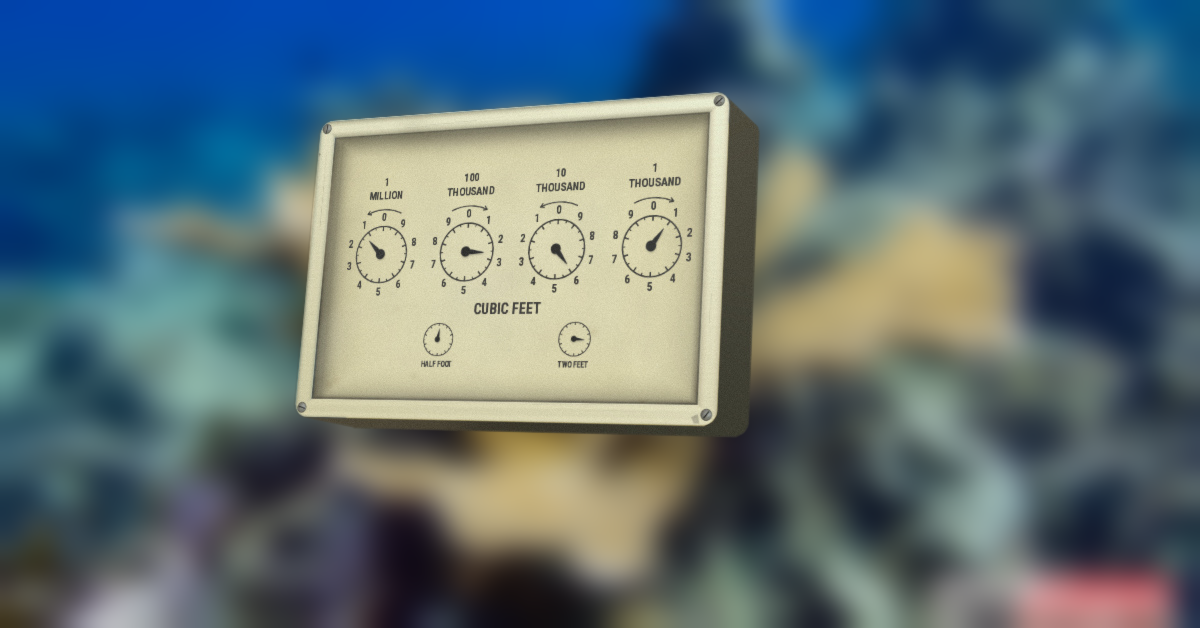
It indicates 126100 ft³
